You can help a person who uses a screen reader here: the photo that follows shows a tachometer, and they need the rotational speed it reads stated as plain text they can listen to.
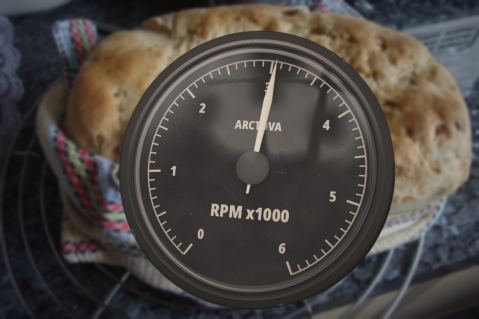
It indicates 3050 rpm
